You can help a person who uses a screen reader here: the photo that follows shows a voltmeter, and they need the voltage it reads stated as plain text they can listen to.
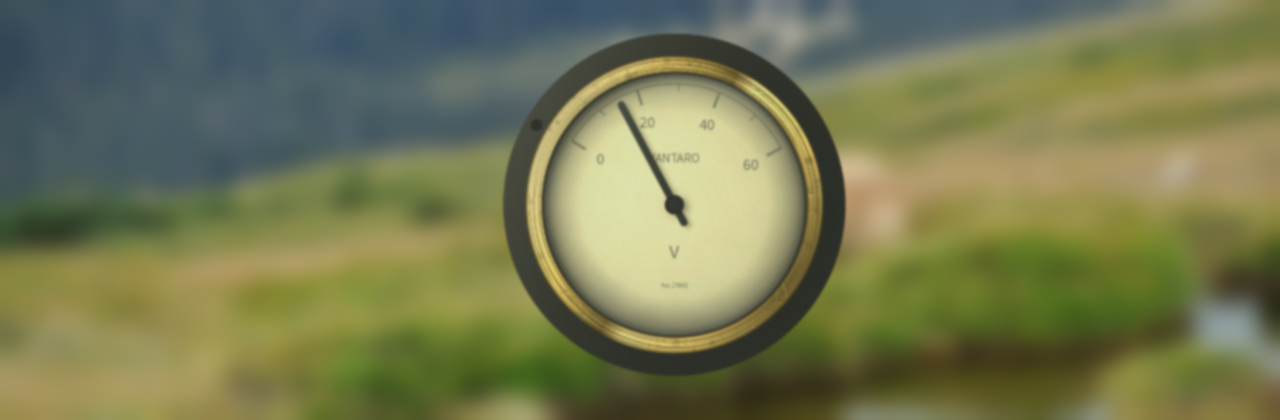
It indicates 15 V
